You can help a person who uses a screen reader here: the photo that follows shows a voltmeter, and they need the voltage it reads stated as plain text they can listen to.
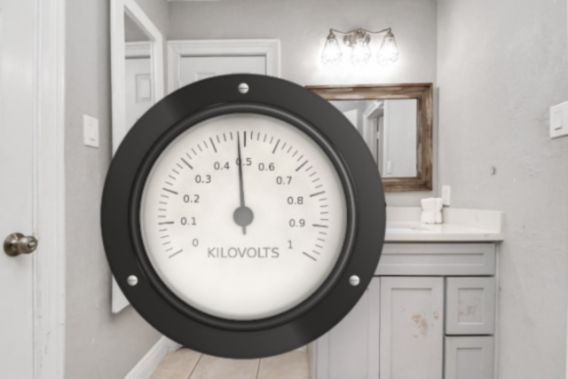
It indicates 0.48 kV
